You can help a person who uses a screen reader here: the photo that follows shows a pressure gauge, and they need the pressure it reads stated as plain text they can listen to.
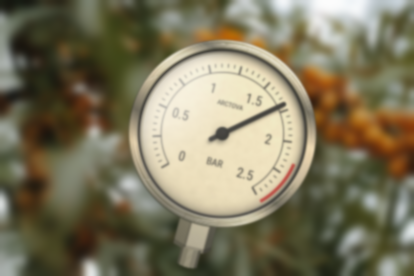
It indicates 1.7 bar
